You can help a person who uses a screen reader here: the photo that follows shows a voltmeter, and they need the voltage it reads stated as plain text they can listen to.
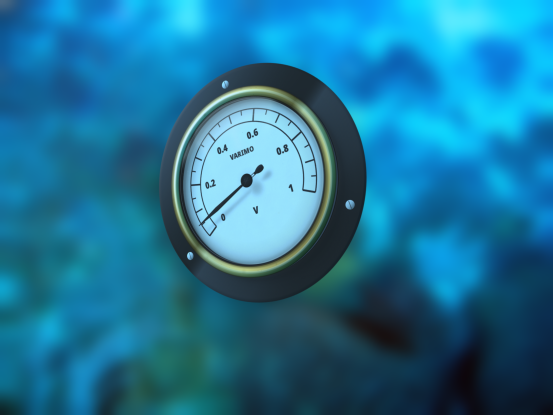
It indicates 0.05 V
